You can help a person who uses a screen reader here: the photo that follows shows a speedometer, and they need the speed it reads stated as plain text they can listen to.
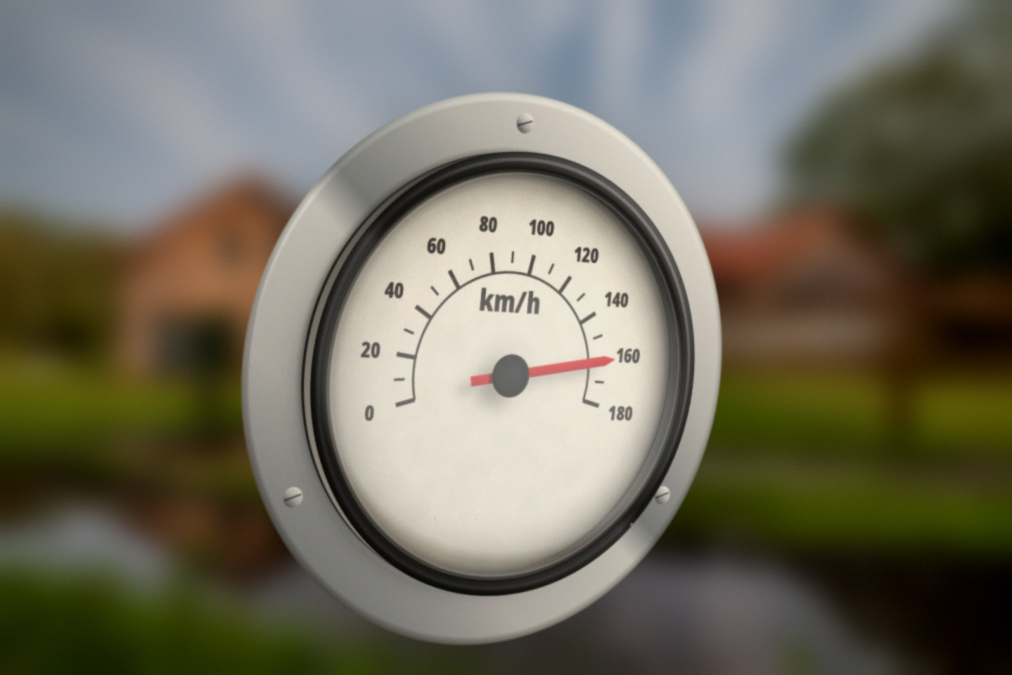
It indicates 160 km/h
